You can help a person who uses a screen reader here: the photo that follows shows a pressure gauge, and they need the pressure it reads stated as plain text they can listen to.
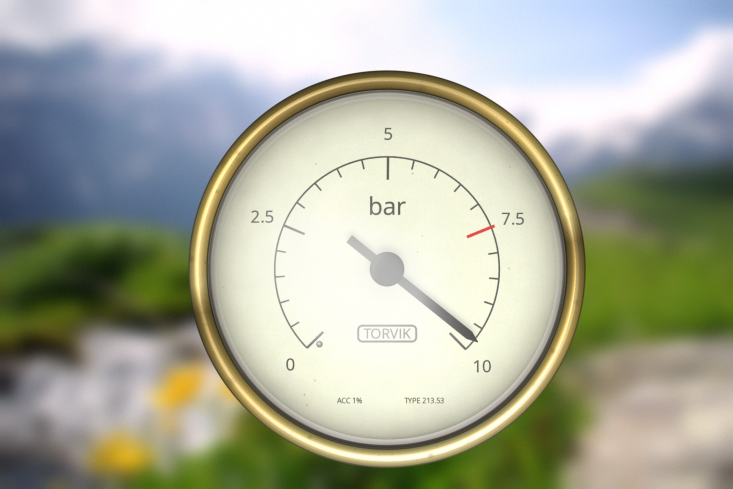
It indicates 9.75 bar
